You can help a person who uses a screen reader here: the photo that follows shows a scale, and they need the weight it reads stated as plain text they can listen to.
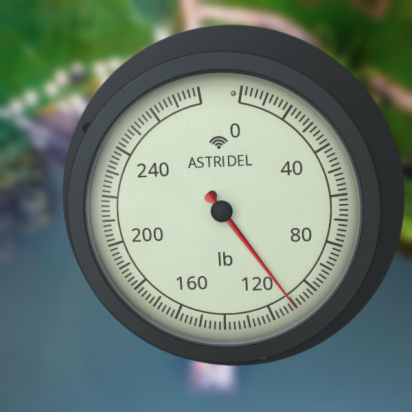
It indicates 110 lb
